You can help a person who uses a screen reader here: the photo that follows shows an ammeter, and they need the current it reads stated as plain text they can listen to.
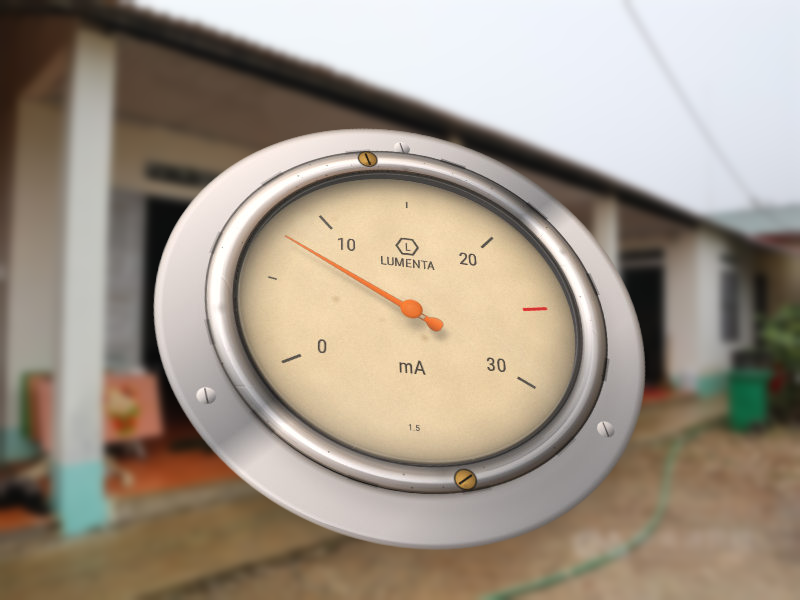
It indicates 7.5 mA
